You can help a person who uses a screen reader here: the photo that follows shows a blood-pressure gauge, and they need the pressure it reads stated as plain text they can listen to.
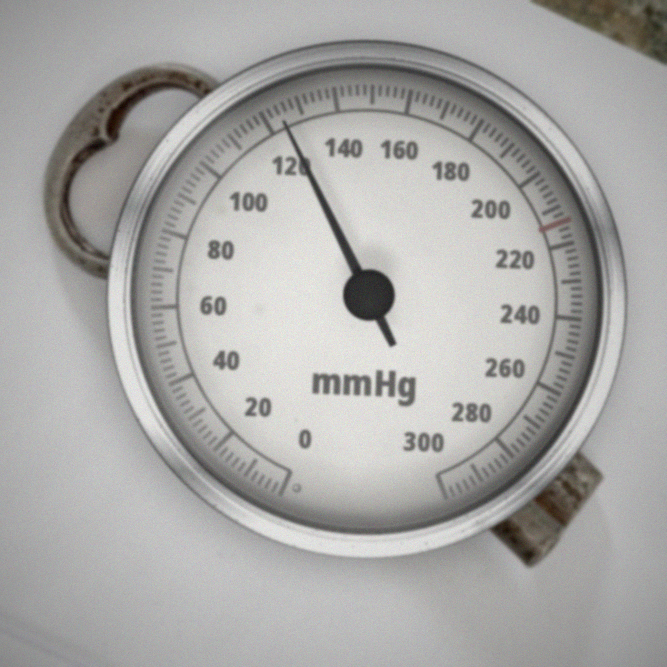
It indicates 124 mmHg
